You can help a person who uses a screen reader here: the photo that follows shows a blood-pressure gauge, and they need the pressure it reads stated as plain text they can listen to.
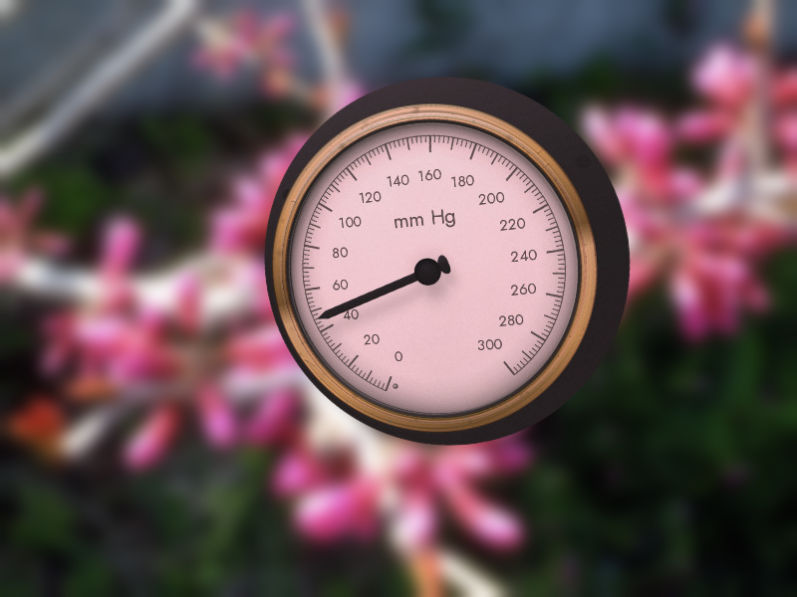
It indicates 46 mmHg
